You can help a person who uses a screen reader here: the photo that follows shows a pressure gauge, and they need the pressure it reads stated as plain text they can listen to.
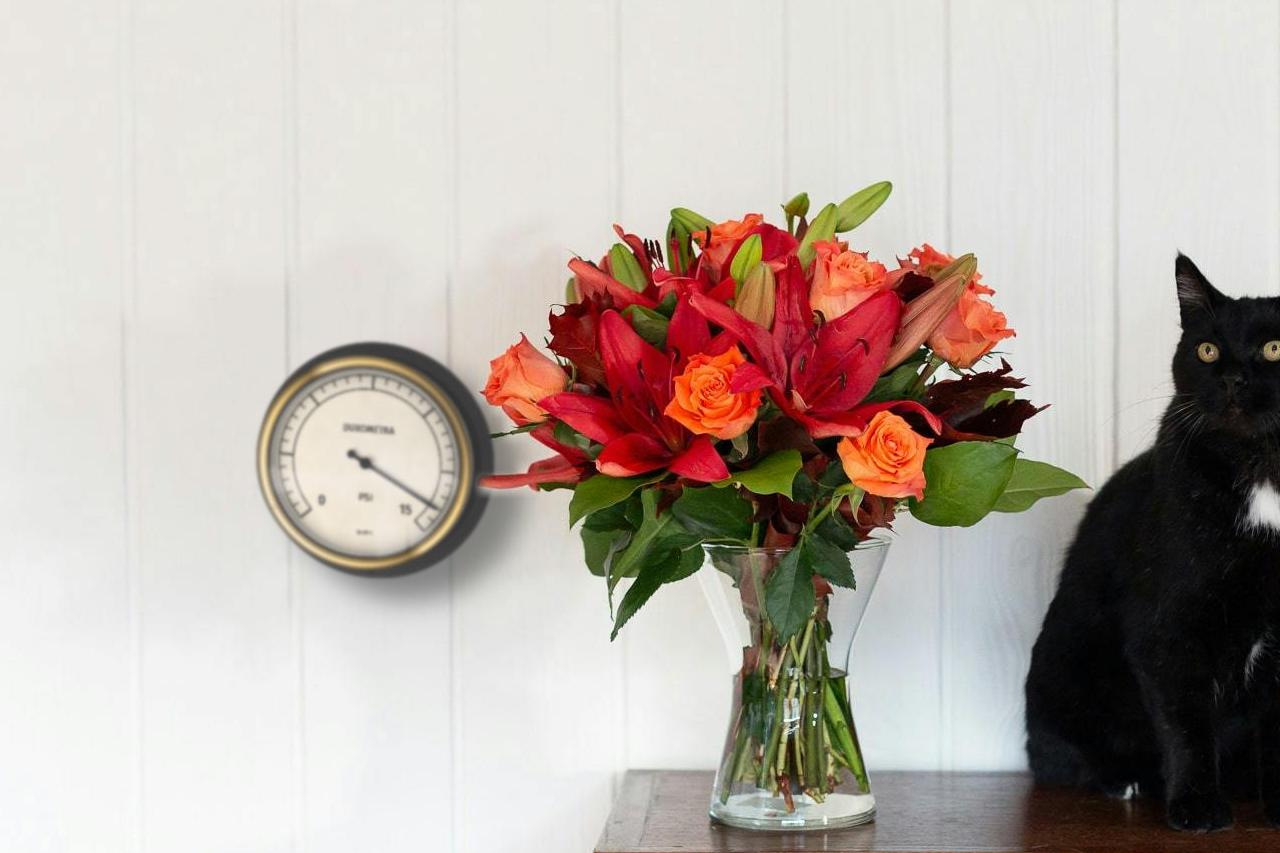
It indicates 14 psi
